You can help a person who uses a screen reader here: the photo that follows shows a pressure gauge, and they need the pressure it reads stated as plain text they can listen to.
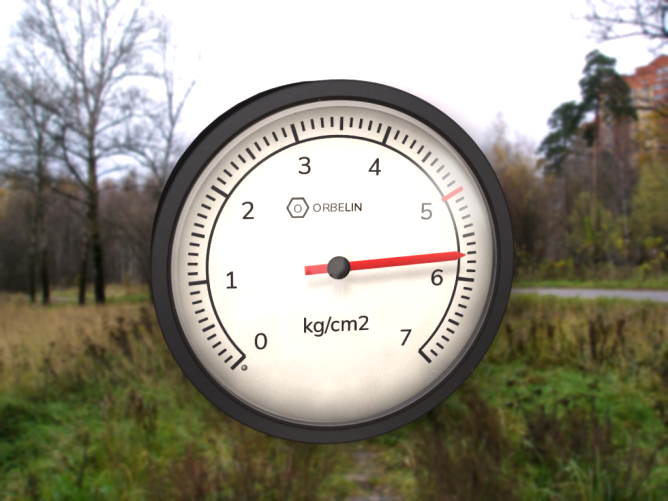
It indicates 5.7 kg/cm²
